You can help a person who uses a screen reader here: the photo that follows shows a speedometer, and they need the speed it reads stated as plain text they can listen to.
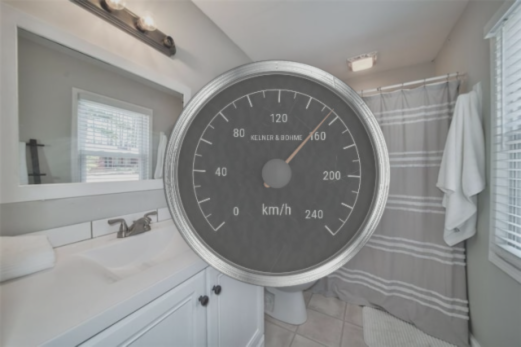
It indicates 155 km/h
